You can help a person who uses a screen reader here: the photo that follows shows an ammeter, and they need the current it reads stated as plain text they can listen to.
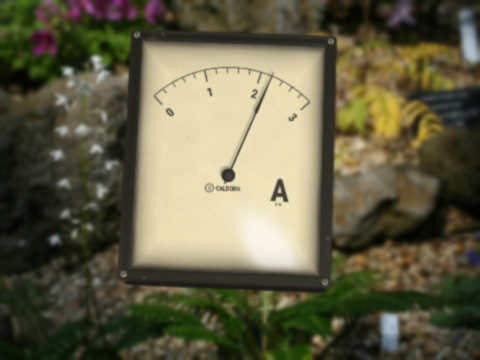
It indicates 2.2 A
